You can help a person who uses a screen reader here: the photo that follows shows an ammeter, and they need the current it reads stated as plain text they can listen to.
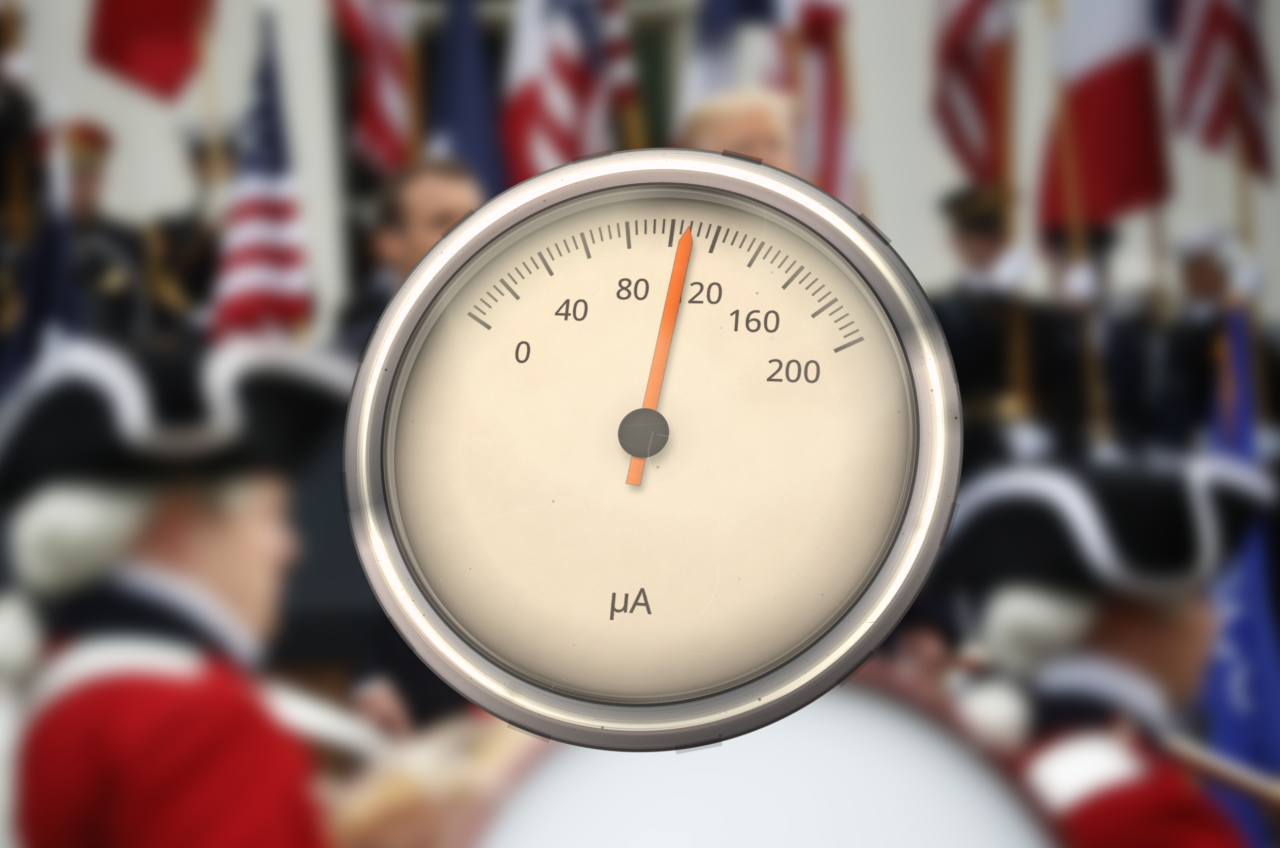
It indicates 108 µA
